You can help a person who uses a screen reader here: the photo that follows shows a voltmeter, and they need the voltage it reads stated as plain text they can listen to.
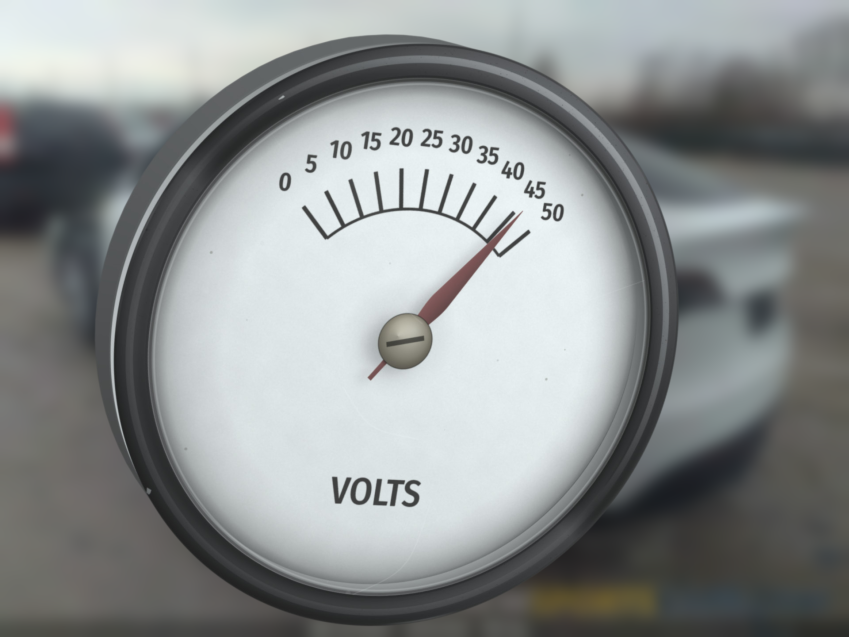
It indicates 45 V
